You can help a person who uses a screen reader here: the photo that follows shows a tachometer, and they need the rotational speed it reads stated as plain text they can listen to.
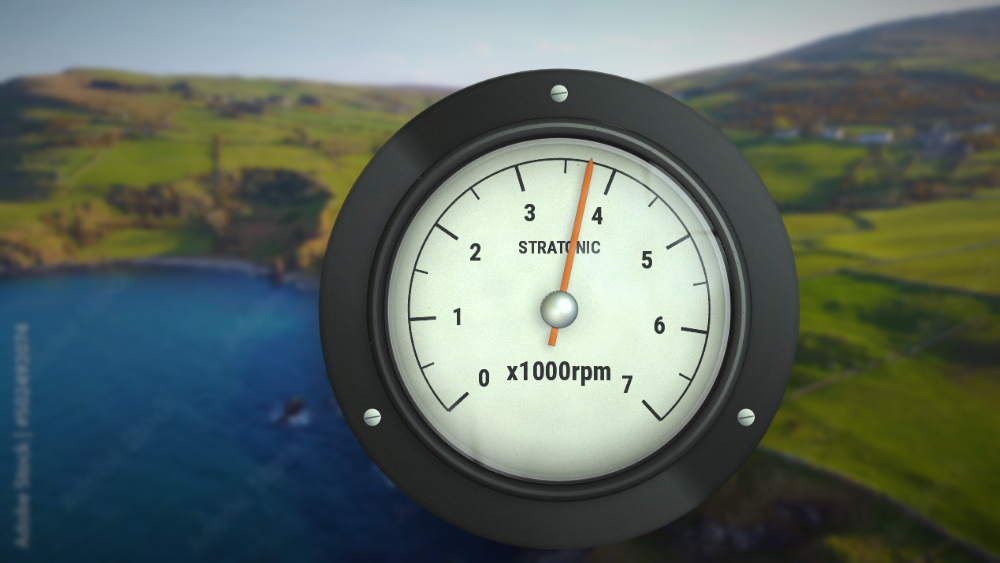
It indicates 3750 rpm
